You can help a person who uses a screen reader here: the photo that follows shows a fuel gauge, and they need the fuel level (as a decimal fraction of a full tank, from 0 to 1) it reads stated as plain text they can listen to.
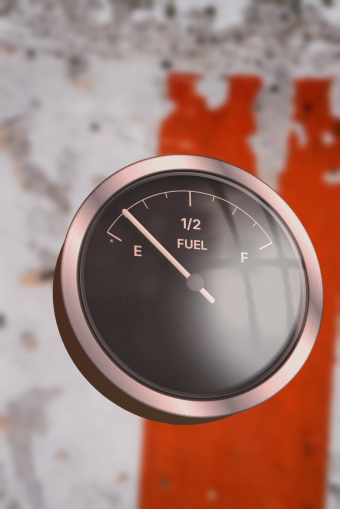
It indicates 0.125
